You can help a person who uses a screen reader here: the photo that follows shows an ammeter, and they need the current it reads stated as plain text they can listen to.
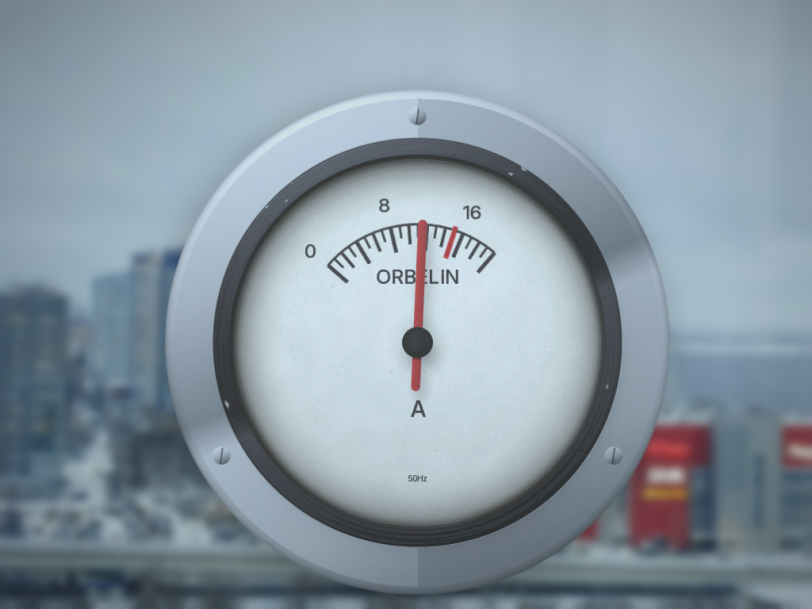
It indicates 11.5 A
